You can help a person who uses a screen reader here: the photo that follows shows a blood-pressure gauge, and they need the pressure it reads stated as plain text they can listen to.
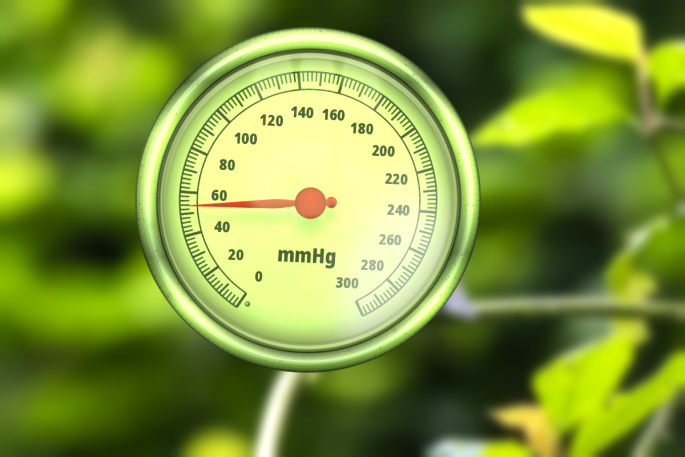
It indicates 54 mmHg
